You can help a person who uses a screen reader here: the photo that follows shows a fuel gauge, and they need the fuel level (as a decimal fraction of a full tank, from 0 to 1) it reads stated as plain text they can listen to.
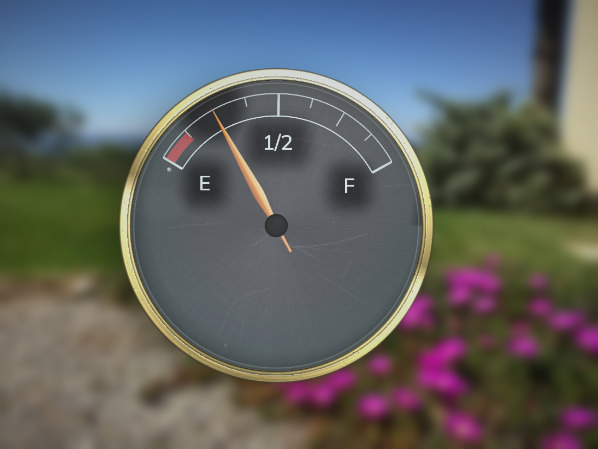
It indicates 0.25
